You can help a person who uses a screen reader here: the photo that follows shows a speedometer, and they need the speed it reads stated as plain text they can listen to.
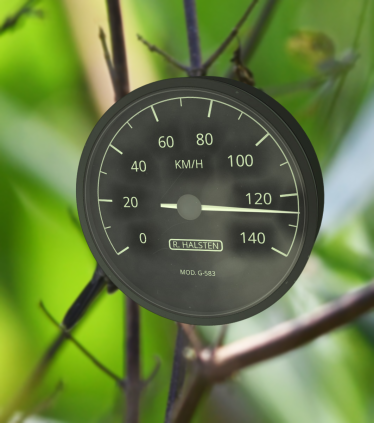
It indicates 125 km/h
